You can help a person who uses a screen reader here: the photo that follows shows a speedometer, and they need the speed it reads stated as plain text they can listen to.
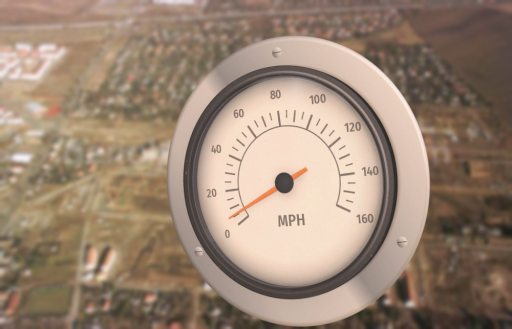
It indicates 5 mph
